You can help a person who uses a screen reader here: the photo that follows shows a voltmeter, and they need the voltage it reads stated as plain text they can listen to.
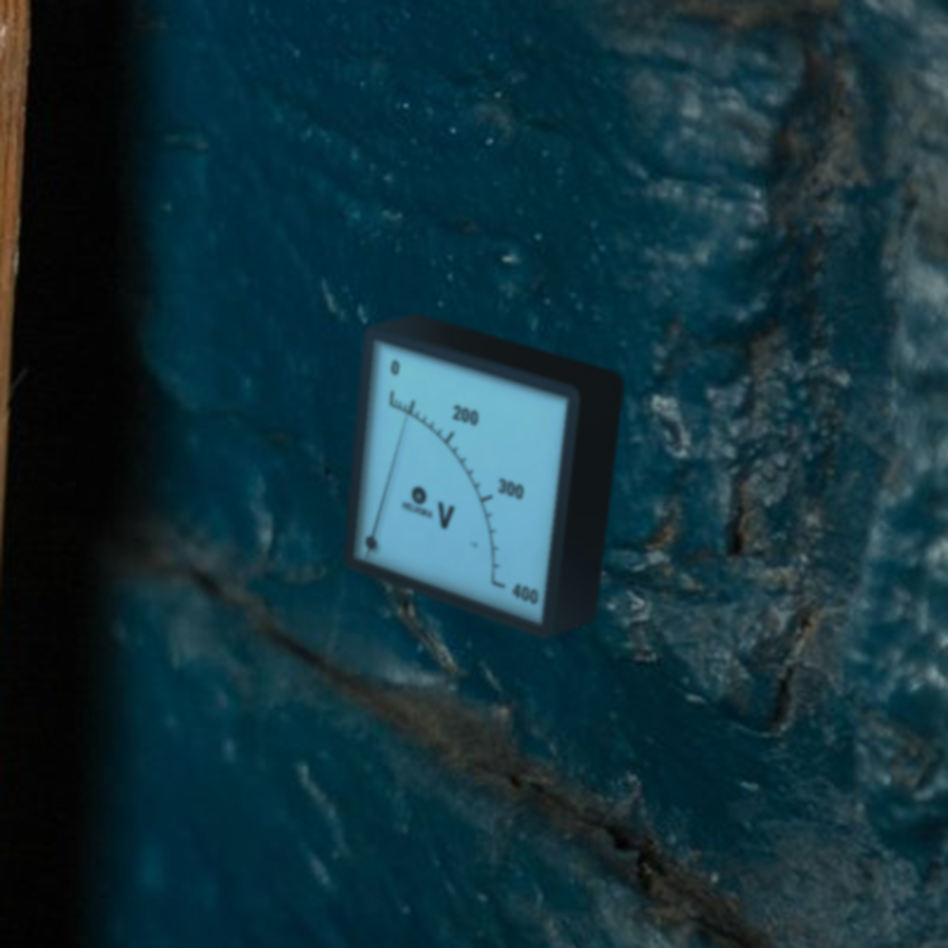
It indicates 100 V
